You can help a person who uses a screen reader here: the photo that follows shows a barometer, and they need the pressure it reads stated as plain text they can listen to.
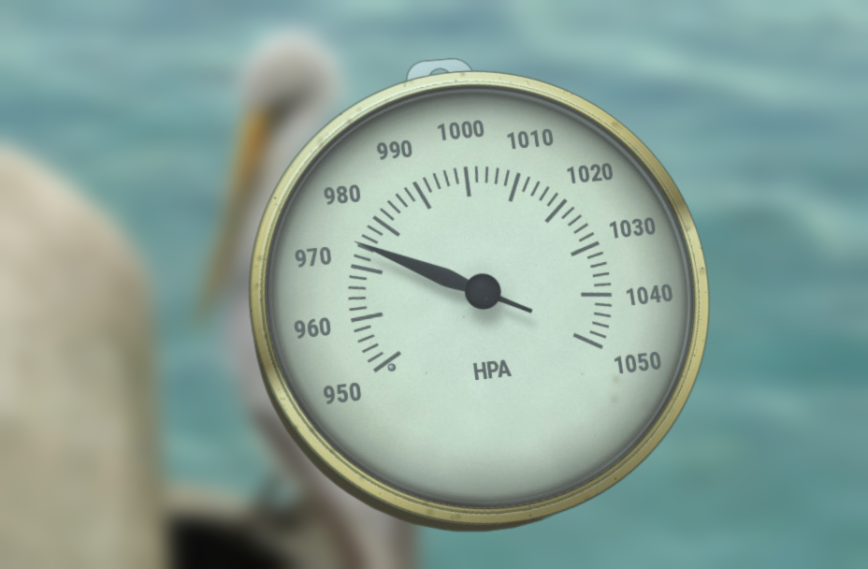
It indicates 974 hPa
